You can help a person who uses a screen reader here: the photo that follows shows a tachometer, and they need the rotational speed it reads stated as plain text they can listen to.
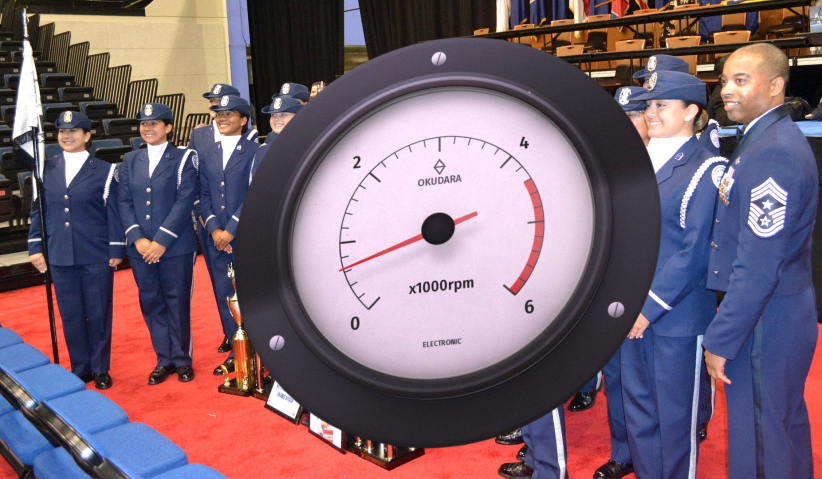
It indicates 600 rpm
